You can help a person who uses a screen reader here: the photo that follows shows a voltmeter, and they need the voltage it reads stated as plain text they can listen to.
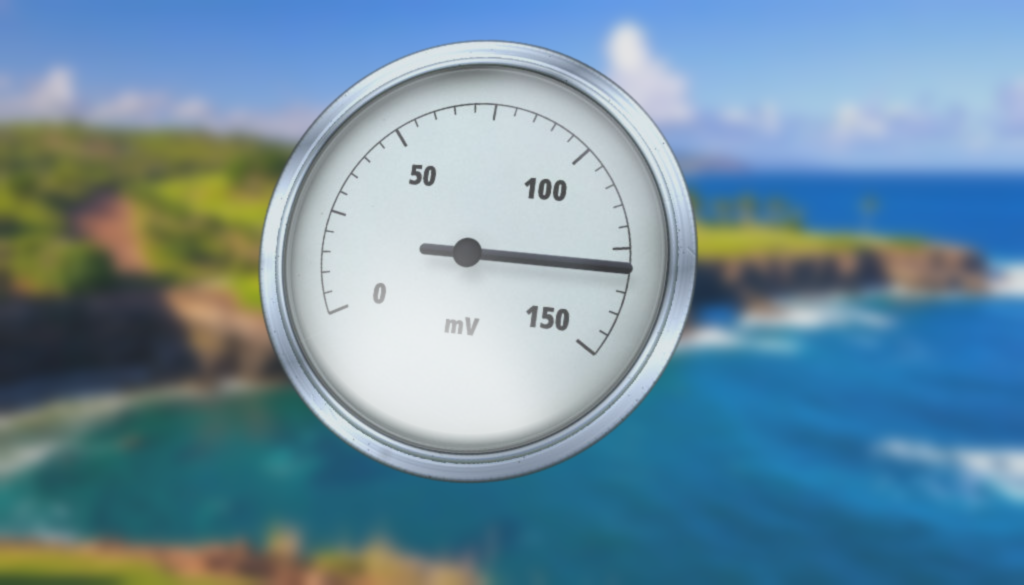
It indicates 130 mV
